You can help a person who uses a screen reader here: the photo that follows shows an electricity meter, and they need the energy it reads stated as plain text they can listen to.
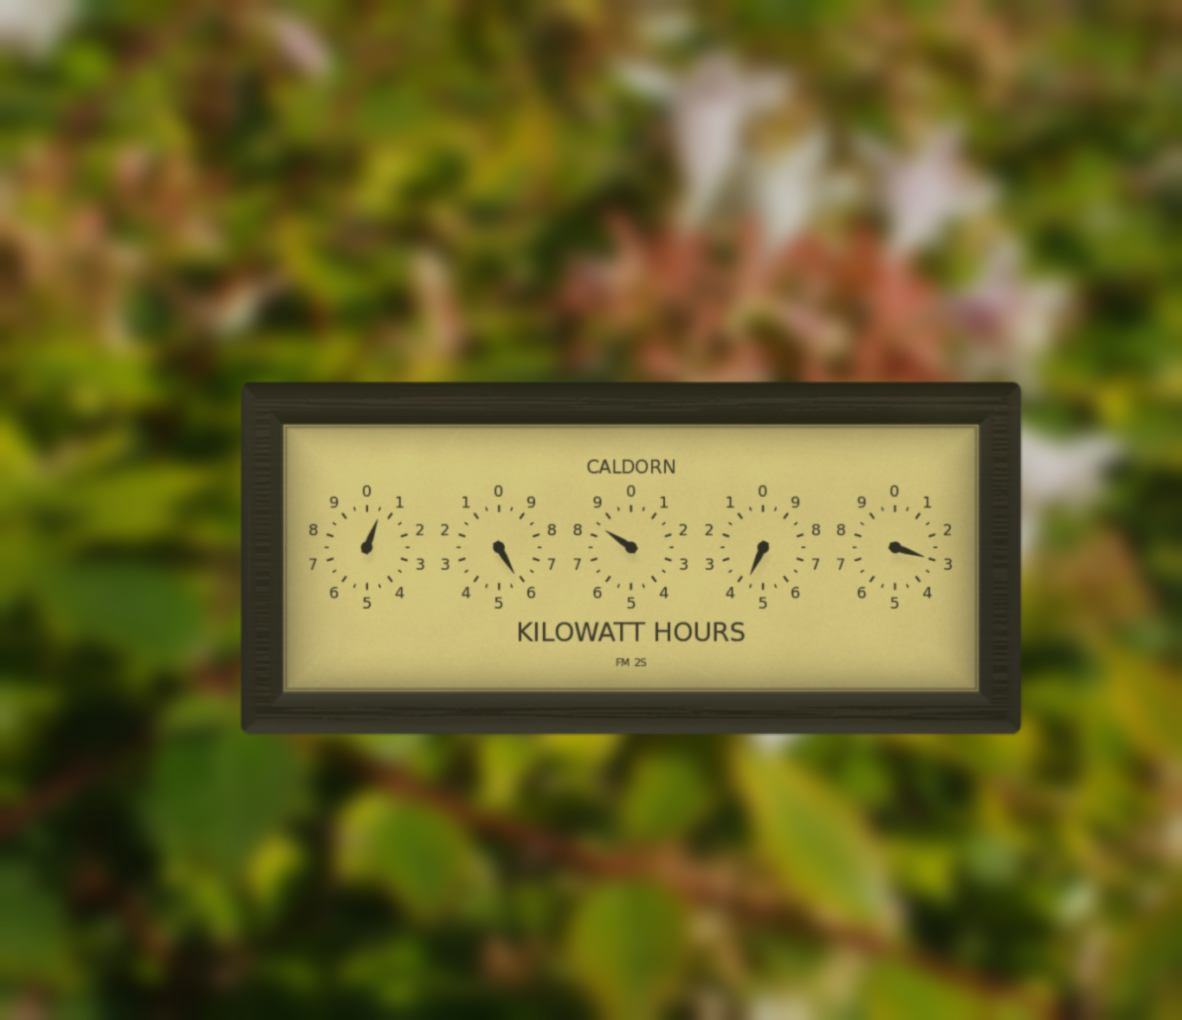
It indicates 5843 kWh
